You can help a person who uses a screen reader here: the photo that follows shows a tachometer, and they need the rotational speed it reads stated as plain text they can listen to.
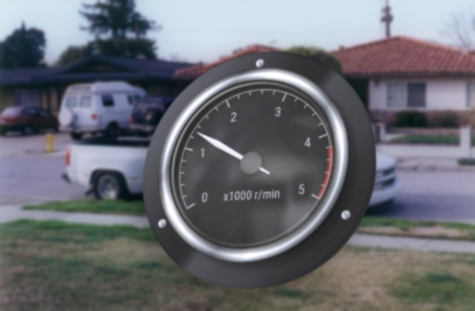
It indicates 1300 rpm
